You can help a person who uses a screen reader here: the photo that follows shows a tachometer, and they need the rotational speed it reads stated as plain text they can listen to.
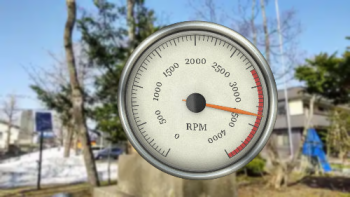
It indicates 3350 rpm
